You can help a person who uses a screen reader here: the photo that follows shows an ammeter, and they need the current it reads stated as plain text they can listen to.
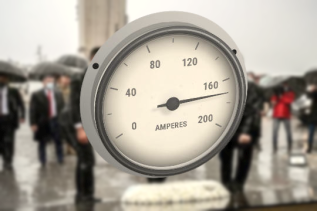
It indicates 170 A
